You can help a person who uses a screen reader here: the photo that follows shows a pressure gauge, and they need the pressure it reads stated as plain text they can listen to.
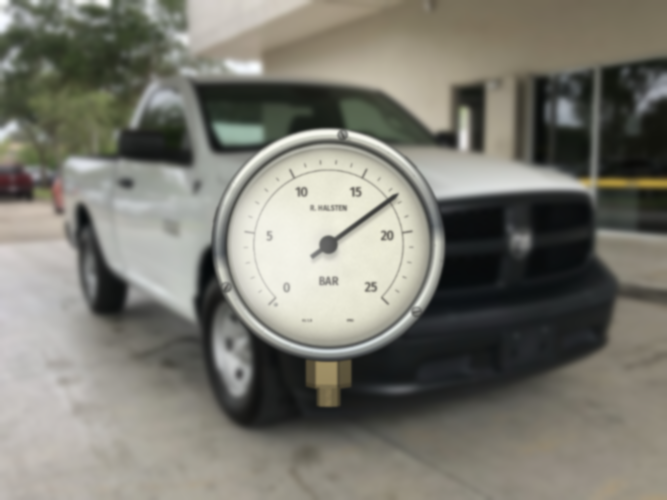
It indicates 17.5 bar
